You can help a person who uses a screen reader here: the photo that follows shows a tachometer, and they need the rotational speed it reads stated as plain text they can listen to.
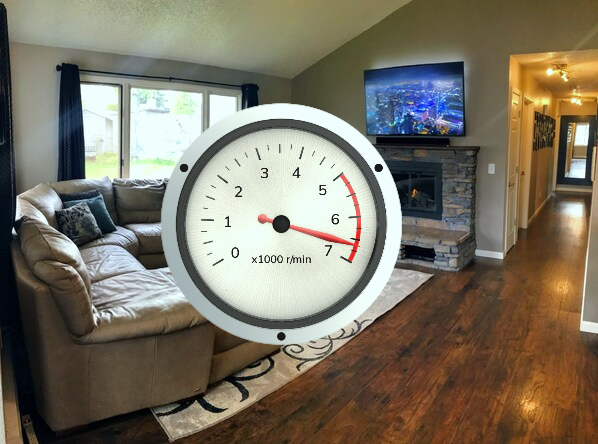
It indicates 6625 rpm
